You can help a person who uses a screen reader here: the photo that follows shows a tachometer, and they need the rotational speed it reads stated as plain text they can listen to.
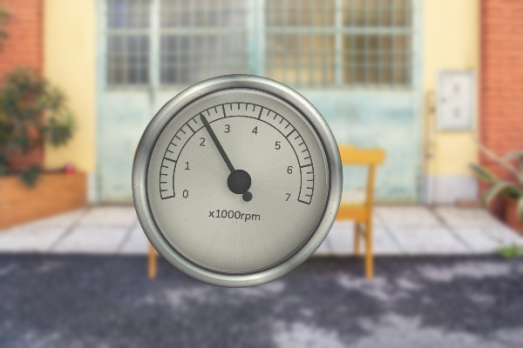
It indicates 2400 rpm
